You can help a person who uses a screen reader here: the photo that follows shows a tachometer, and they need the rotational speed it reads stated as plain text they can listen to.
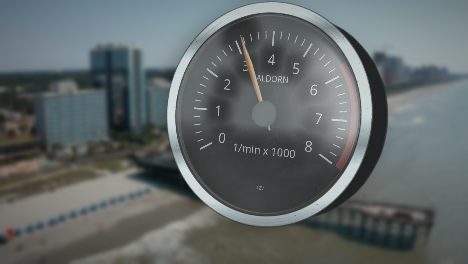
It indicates 3200 rpm
